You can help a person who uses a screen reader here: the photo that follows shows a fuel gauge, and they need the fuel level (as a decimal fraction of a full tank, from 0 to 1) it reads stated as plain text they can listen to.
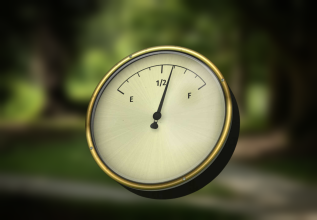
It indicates 0.625
